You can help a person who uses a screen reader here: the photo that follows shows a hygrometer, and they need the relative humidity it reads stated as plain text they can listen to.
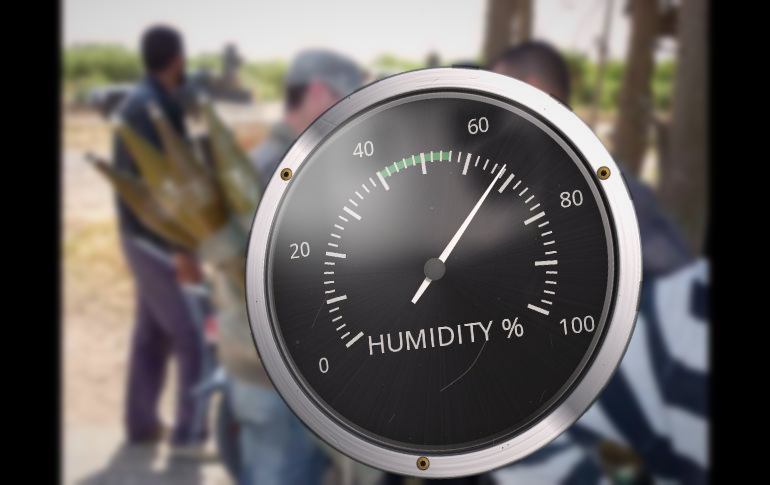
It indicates 68 %
